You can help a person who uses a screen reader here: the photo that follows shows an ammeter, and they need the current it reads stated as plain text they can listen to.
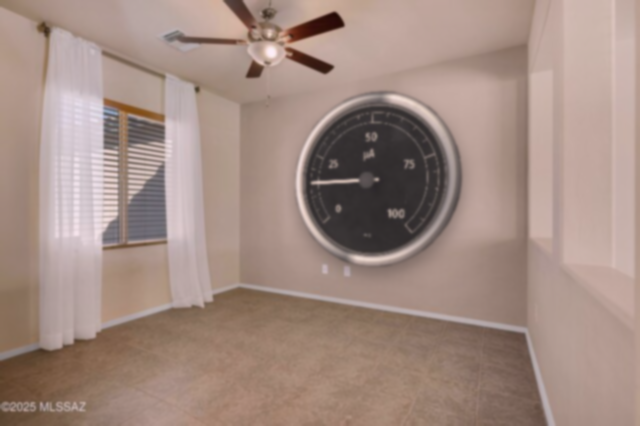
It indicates 15 µA
